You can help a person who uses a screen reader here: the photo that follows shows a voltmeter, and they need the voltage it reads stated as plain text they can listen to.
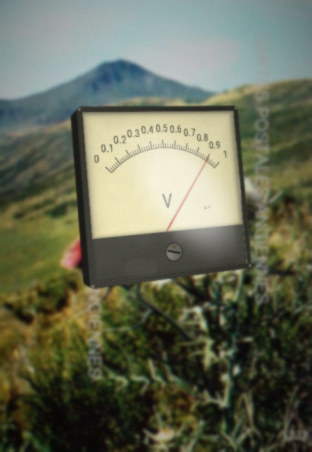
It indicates 0.9 V
